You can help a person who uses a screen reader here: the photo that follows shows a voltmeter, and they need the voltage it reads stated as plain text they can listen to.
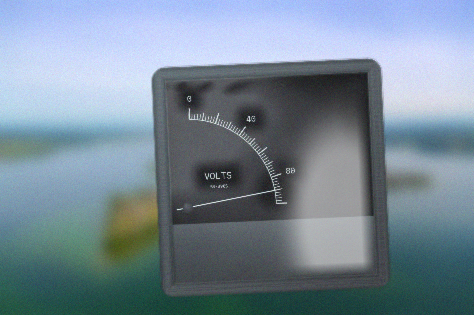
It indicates 90 V
